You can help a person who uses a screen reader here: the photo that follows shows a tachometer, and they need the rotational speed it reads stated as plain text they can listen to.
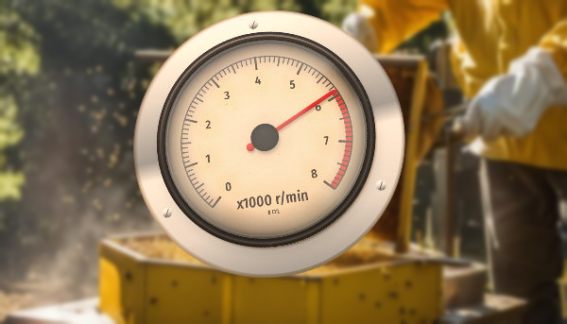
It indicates 5900 rpm
